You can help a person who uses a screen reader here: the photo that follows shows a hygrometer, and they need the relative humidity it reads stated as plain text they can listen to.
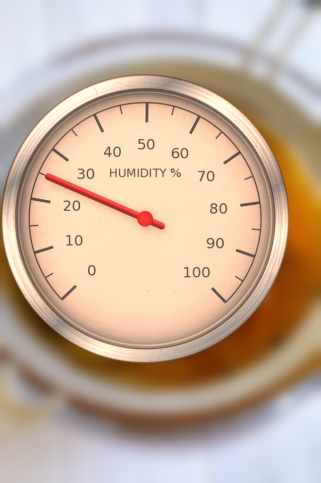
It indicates 25 %
